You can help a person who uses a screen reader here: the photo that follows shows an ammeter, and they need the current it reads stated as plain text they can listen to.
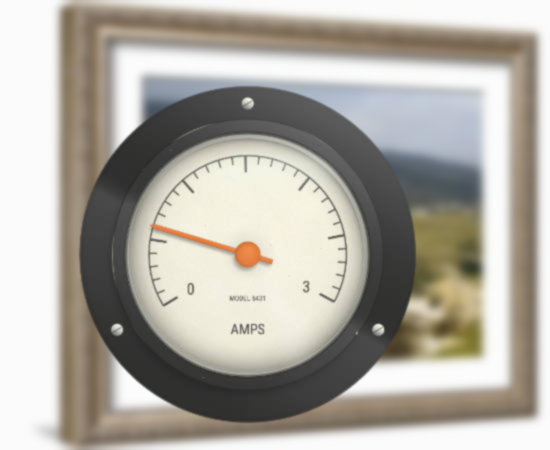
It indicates 0.6 A
